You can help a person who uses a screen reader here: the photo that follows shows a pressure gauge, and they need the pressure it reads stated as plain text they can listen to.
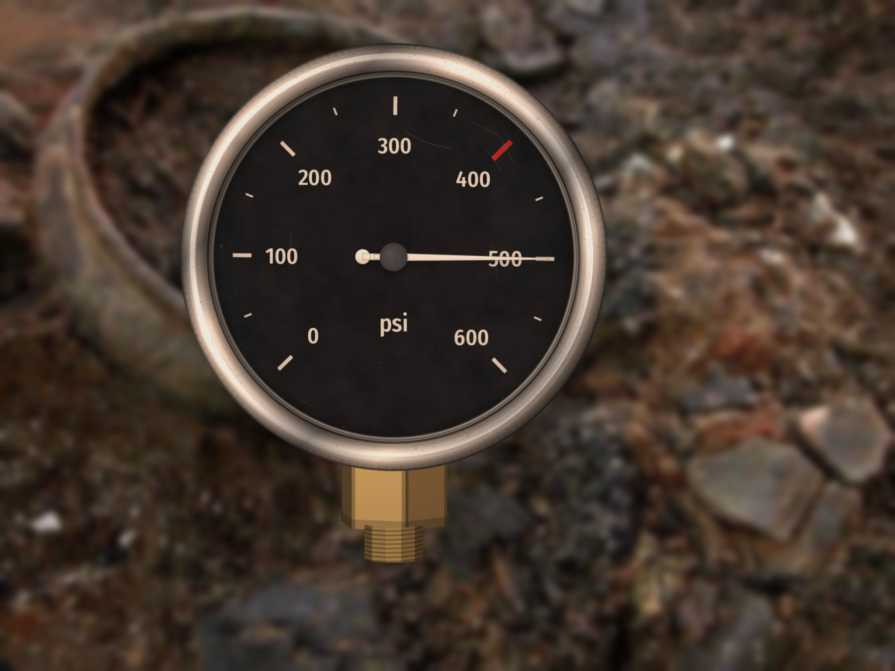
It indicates 500 psi
